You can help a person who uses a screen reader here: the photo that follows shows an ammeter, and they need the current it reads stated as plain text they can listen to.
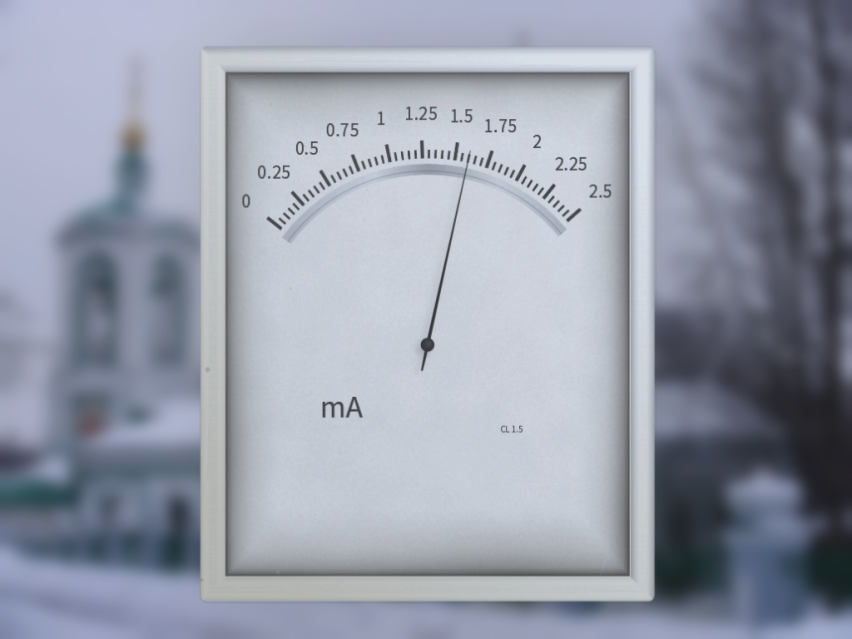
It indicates 1.6 mA
